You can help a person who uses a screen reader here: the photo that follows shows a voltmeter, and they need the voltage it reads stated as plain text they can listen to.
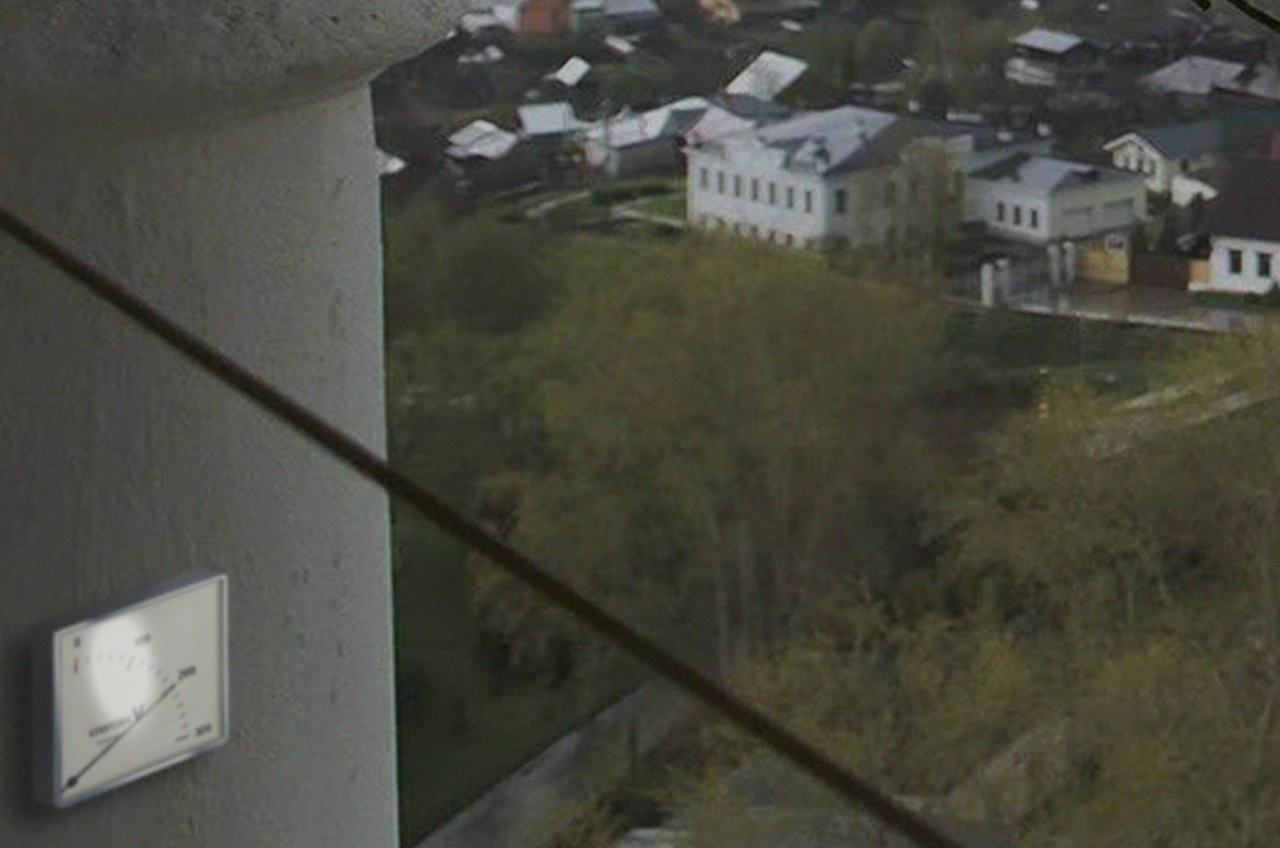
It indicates 200 V
